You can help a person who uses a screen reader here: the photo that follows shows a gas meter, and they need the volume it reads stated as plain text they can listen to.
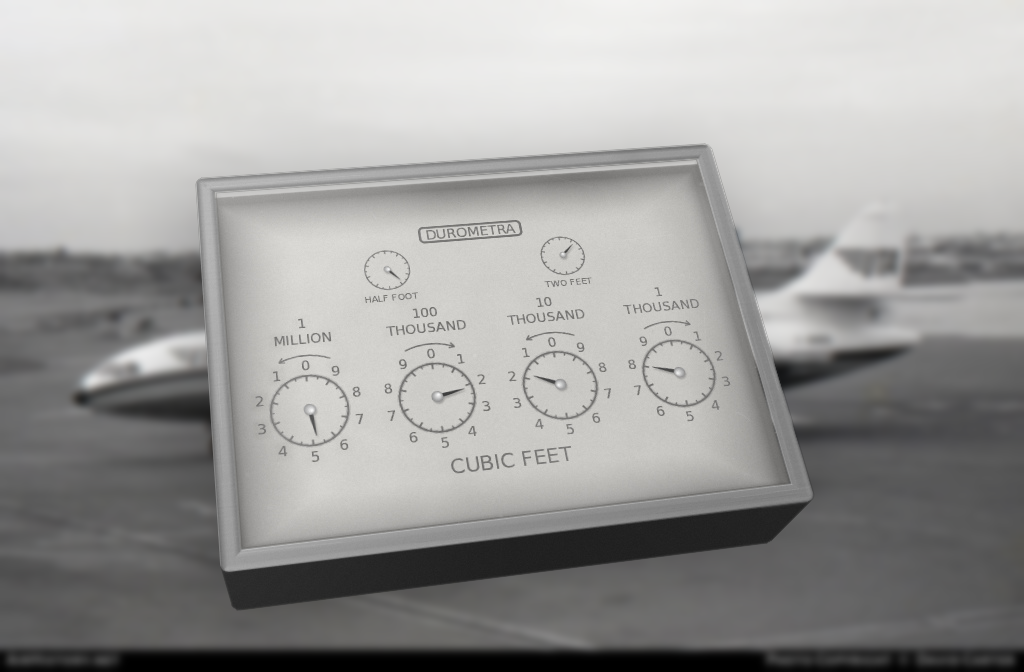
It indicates 521800 ft³
